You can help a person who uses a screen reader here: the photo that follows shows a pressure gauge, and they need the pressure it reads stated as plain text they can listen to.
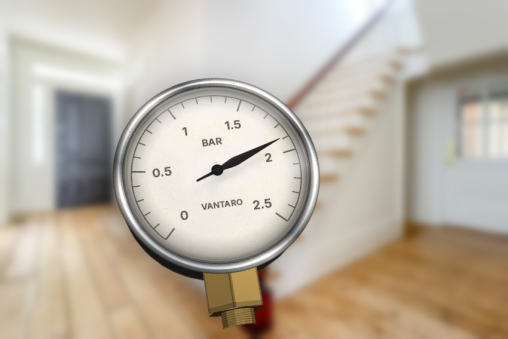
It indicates 1.9 bar
